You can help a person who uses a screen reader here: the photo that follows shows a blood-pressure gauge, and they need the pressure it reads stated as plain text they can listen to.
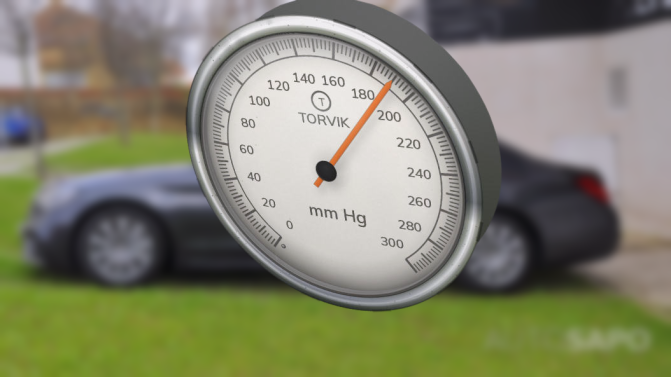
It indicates 190 mmHg
